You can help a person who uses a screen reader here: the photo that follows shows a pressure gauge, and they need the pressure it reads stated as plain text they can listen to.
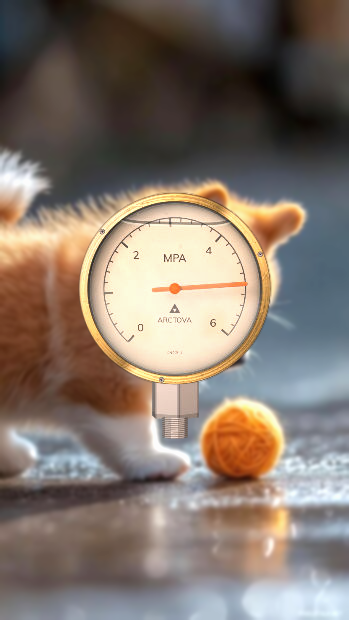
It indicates 5 MPa
